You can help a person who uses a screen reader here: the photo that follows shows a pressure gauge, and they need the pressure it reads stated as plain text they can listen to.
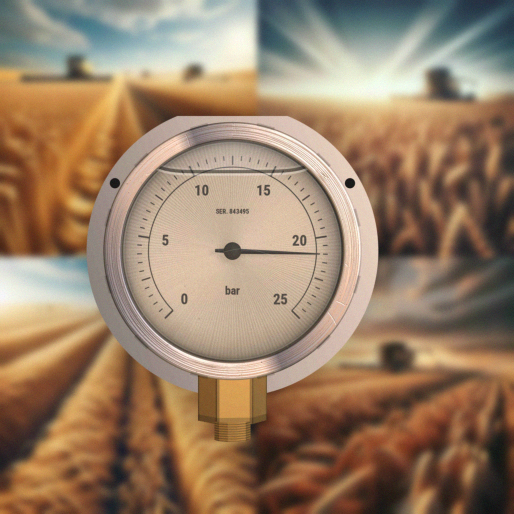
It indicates 21 bar
